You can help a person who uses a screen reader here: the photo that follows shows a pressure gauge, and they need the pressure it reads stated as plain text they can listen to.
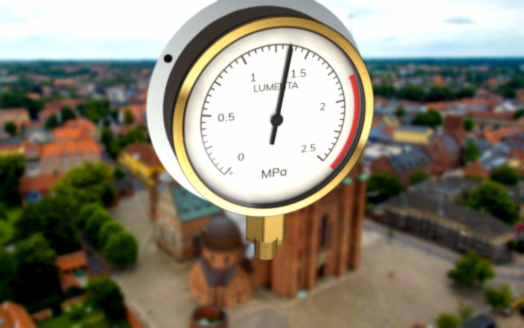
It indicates 1.35 MPa
